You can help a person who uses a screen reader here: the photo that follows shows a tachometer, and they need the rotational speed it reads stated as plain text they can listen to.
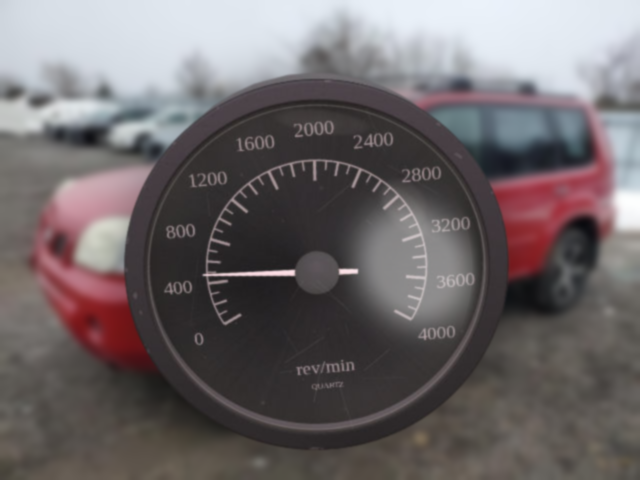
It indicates 500 rpm
